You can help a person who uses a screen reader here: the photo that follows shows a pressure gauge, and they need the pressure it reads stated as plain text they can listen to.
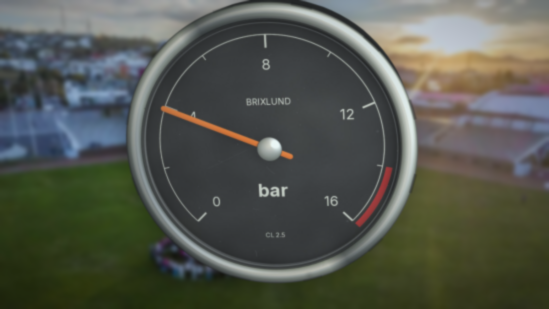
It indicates 4 bar
